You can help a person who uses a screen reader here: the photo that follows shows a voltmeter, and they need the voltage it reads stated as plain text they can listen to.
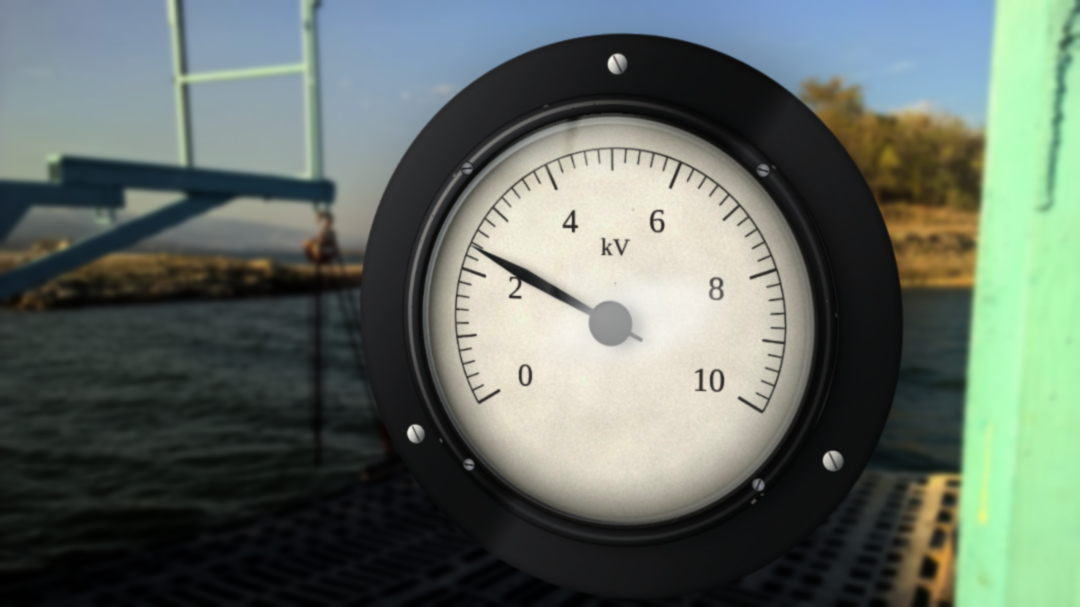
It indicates 2.4 kV
